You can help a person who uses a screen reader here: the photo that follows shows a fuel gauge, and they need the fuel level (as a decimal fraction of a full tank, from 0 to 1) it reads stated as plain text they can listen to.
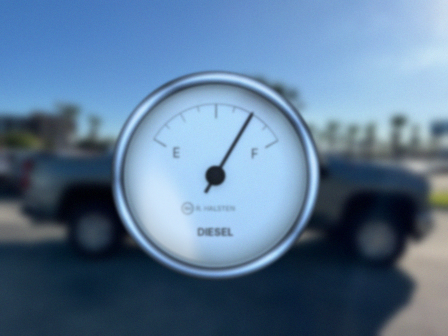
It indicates 0.75
